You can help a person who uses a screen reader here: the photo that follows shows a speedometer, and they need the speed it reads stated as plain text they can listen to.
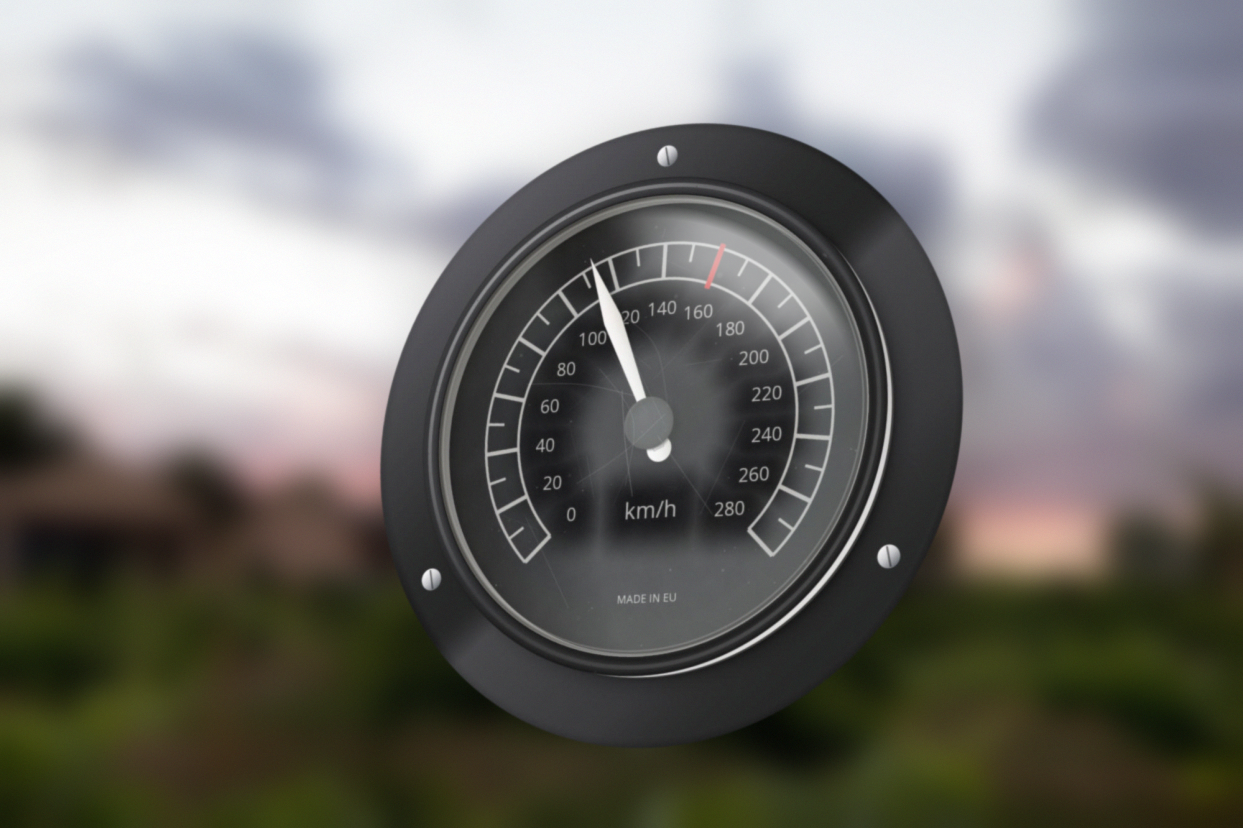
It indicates 115 km/h
